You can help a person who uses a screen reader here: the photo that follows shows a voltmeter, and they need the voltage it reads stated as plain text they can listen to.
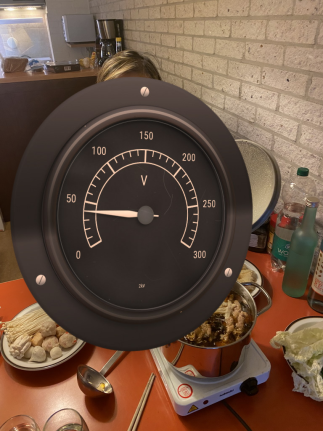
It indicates 40 V
